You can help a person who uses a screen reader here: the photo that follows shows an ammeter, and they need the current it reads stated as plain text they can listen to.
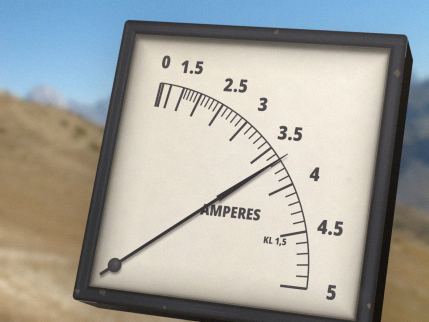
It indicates 3.7 A
